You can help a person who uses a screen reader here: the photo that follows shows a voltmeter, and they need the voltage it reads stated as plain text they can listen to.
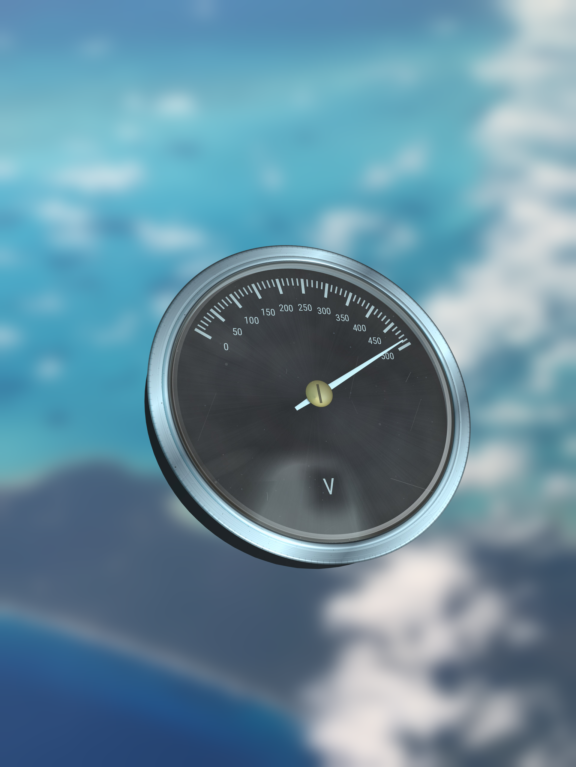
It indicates 490 V
